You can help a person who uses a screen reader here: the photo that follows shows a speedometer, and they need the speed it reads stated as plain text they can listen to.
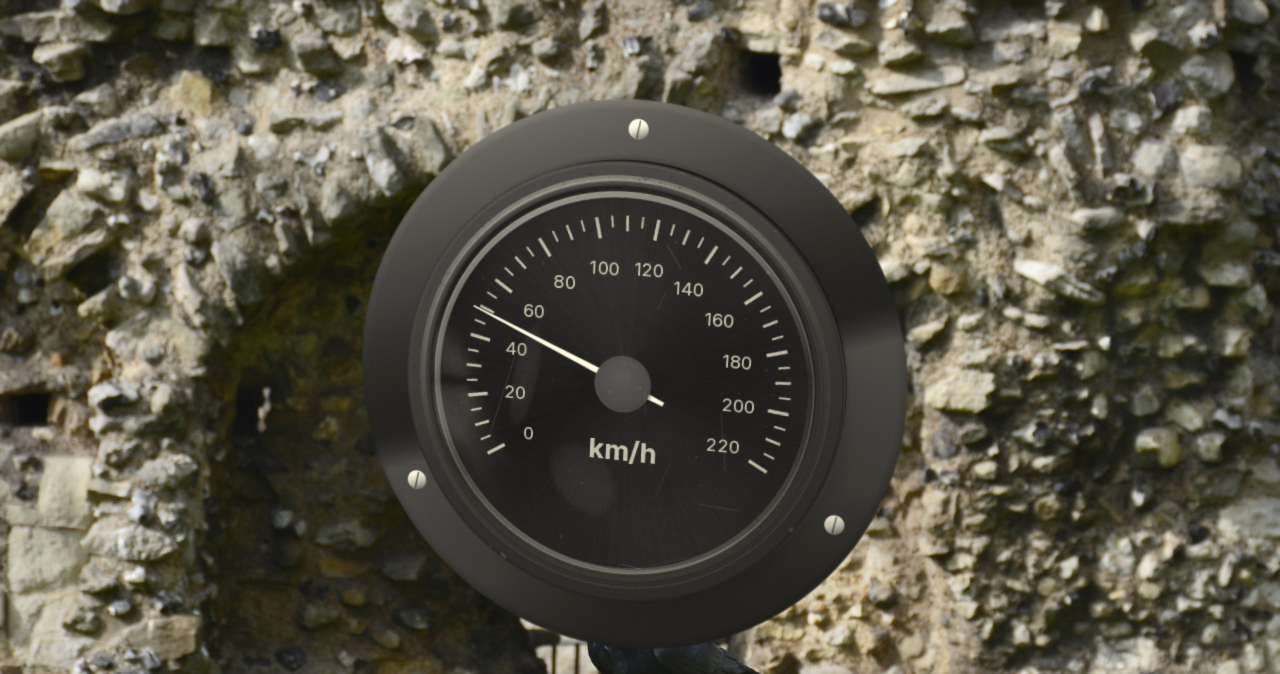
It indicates 50 km/h
